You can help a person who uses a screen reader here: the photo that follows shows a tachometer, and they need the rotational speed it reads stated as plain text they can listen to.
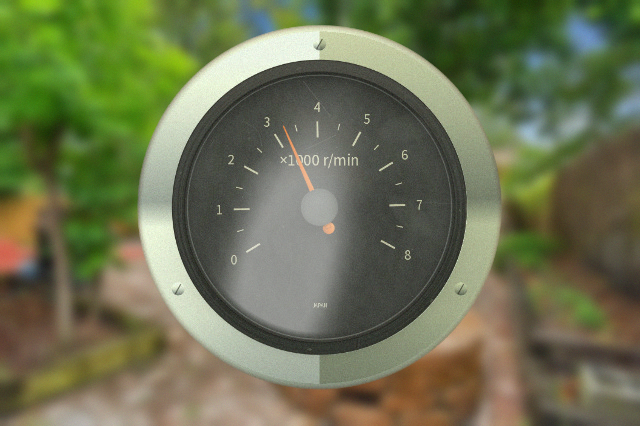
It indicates 3250 rpm
